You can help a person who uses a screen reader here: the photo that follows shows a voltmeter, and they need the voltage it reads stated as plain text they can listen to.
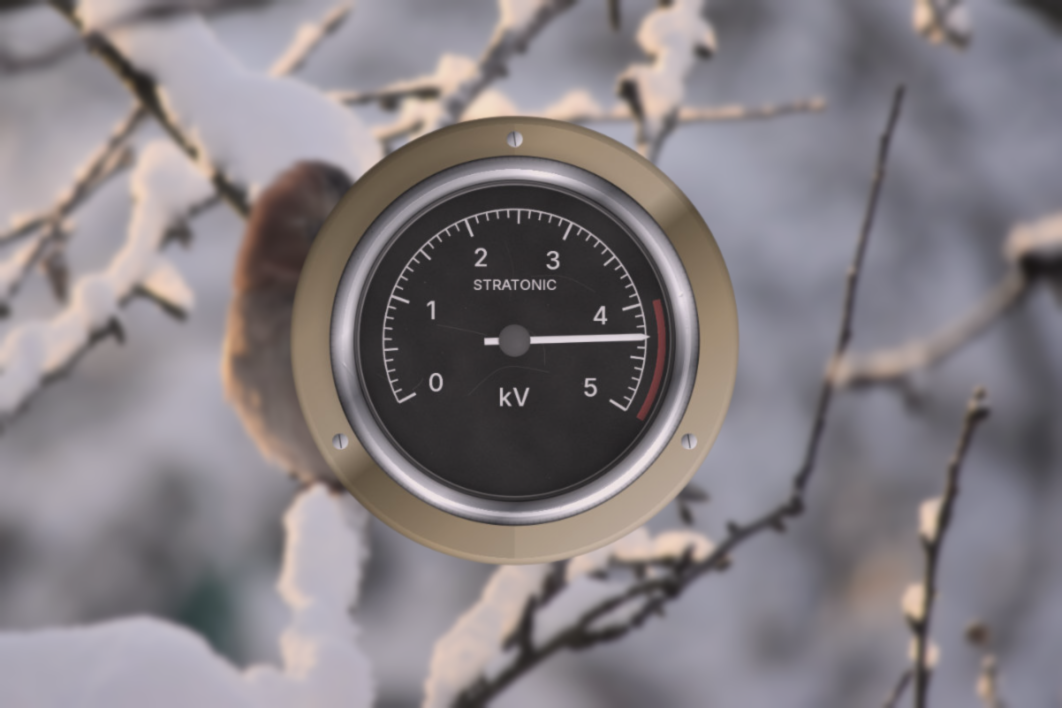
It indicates 4.3 kV
